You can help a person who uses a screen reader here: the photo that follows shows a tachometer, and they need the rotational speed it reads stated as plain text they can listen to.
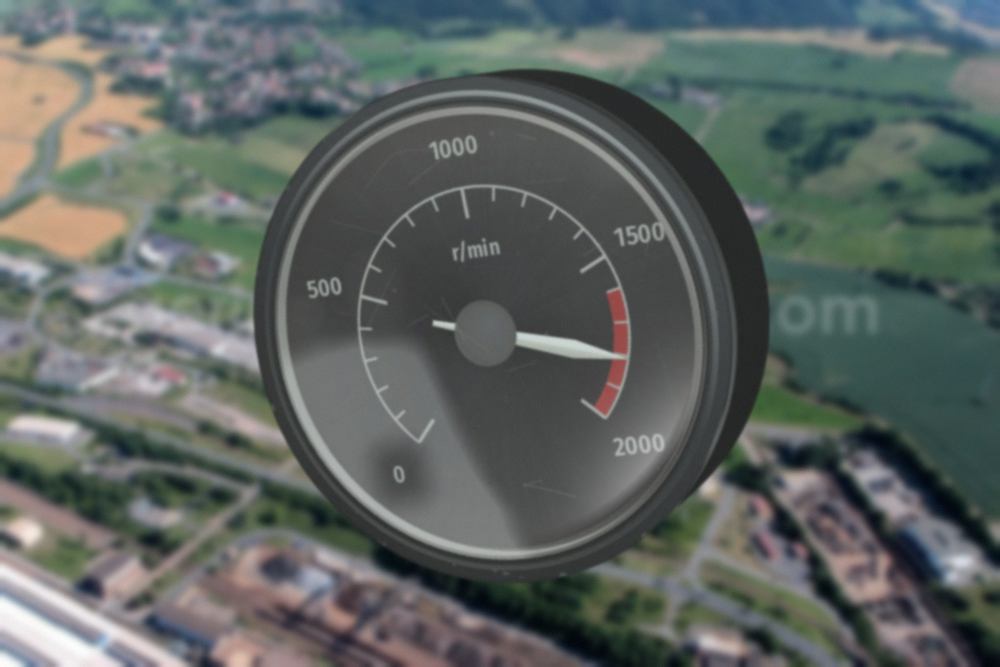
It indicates 1800 rpm
